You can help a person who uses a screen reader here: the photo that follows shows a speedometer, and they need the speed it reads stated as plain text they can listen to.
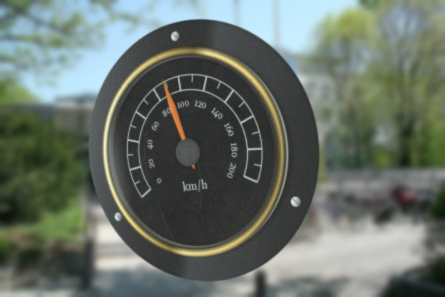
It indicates 90 km/h
